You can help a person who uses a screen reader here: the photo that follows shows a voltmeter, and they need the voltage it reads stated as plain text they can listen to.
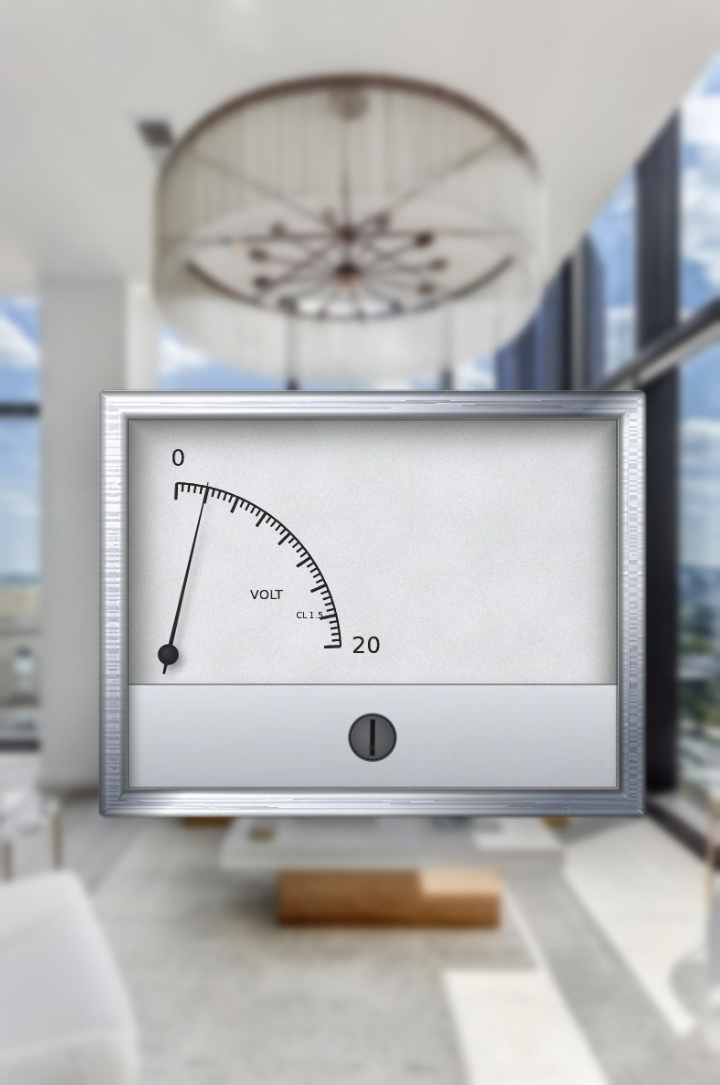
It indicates 2.5 V
